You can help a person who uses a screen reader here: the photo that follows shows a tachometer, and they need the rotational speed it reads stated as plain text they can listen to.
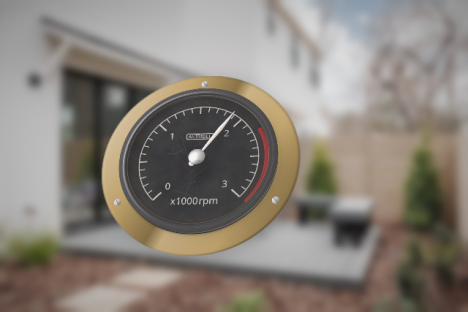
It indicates 1900 rpm
